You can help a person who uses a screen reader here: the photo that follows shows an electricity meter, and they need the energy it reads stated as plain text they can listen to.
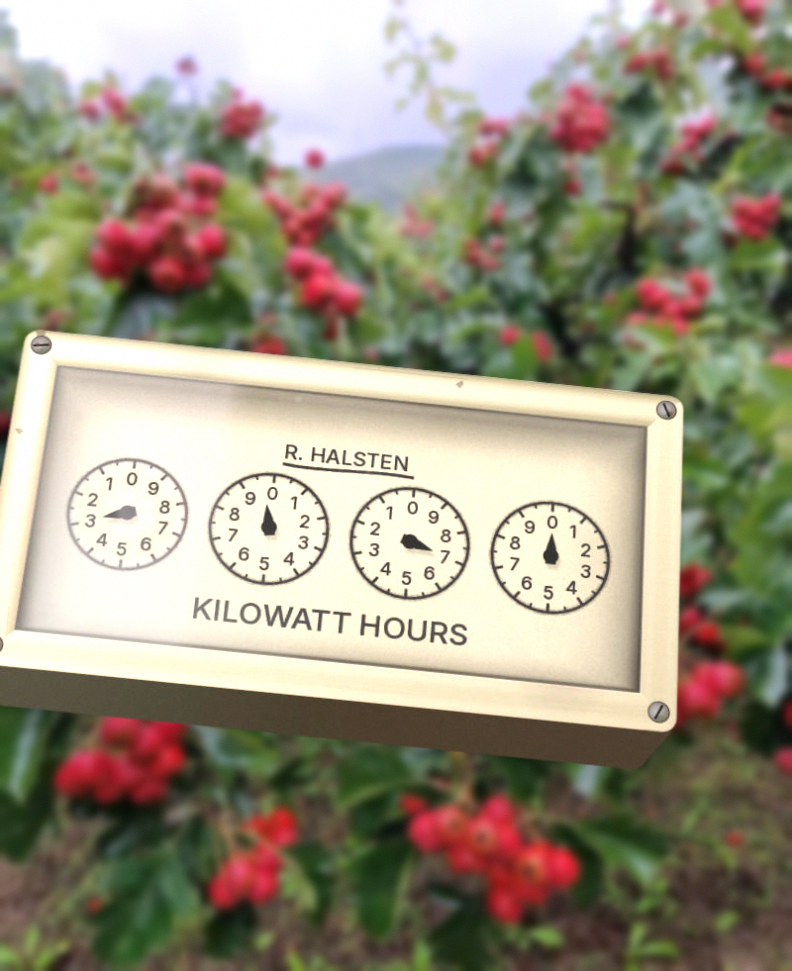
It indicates 2970 kWh
